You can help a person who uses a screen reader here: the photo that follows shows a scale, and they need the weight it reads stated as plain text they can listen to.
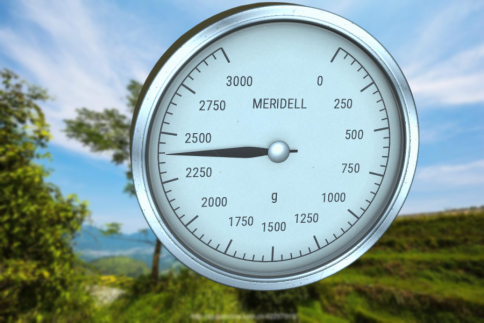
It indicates 2400 g
